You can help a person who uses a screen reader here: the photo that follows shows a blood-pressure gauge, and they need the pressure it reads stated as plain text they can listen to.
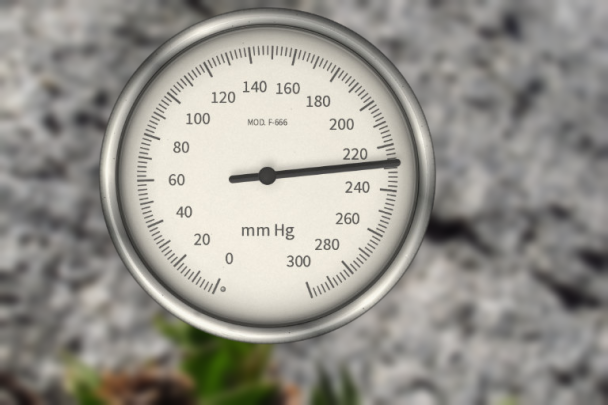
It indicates 228 mmHg
